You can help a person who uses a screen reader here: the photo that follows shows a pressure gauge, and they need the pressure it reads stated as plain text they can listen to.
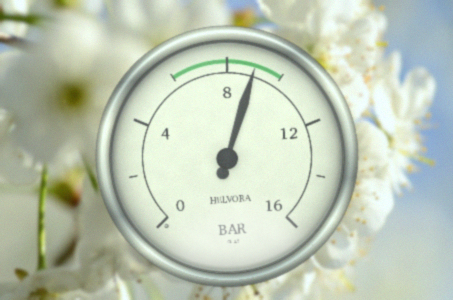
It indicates 9 bar
